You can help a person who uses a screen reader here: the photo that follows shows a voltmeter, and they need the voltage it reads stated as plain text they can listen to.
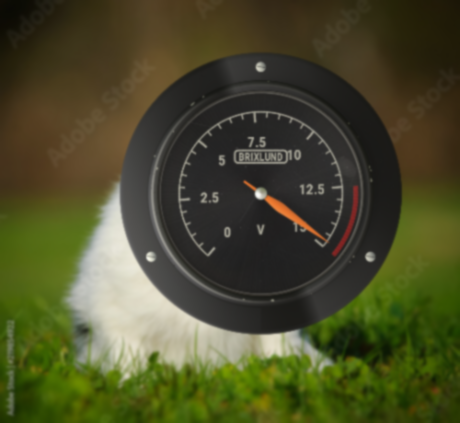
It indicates 14.75 V
